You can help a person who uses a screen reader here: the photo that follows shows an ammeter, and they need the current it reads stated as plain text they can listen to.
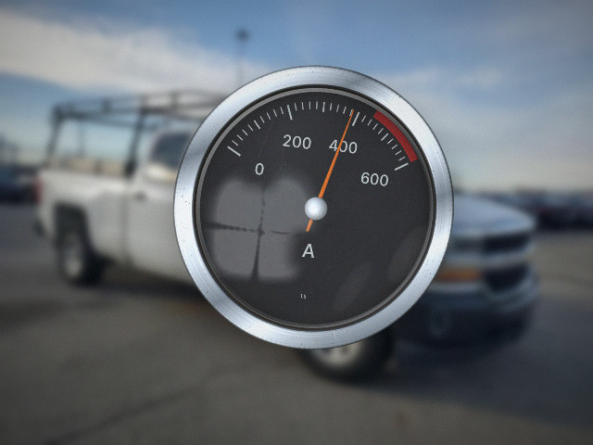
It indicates 380 A
